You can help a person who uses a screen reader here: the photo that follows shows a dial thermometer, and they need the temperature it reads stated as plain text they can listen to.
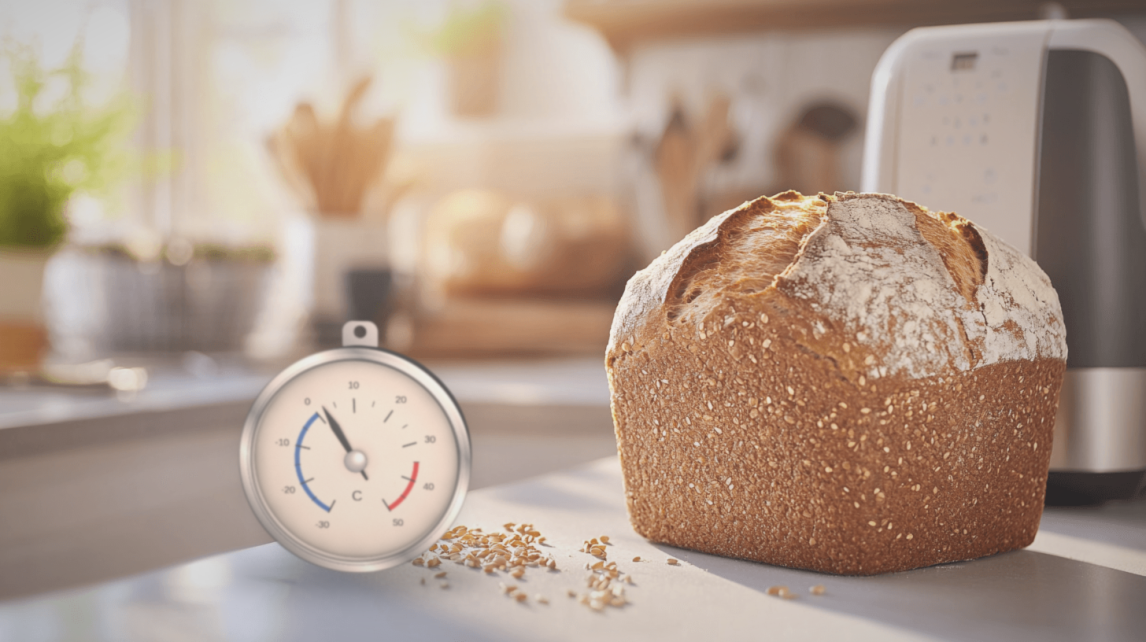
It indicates 2.5 °C
